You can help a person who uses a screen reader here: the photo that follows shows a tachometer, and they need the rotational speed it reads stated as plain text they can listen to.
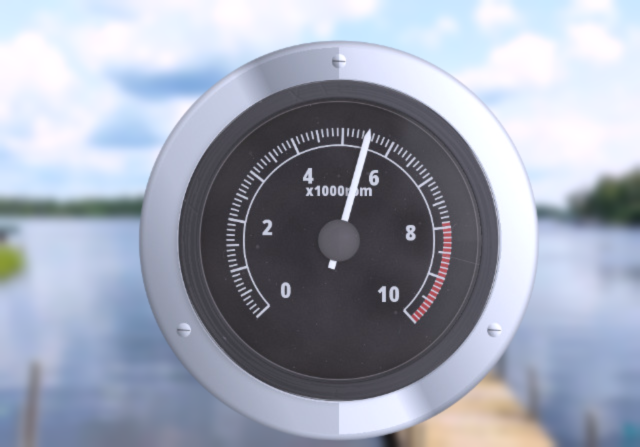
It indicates 5500 rpm
